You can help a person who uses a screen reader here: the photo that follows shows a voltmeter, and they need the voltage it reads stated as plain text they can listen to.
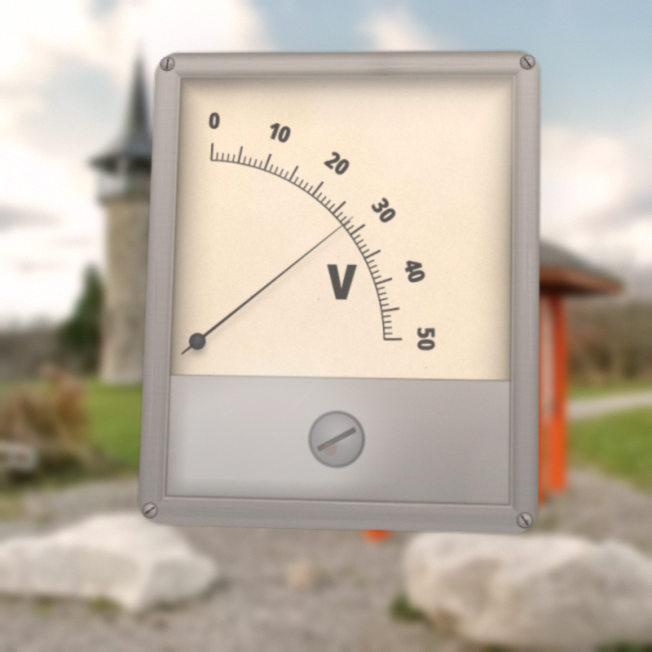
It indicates 28 V
